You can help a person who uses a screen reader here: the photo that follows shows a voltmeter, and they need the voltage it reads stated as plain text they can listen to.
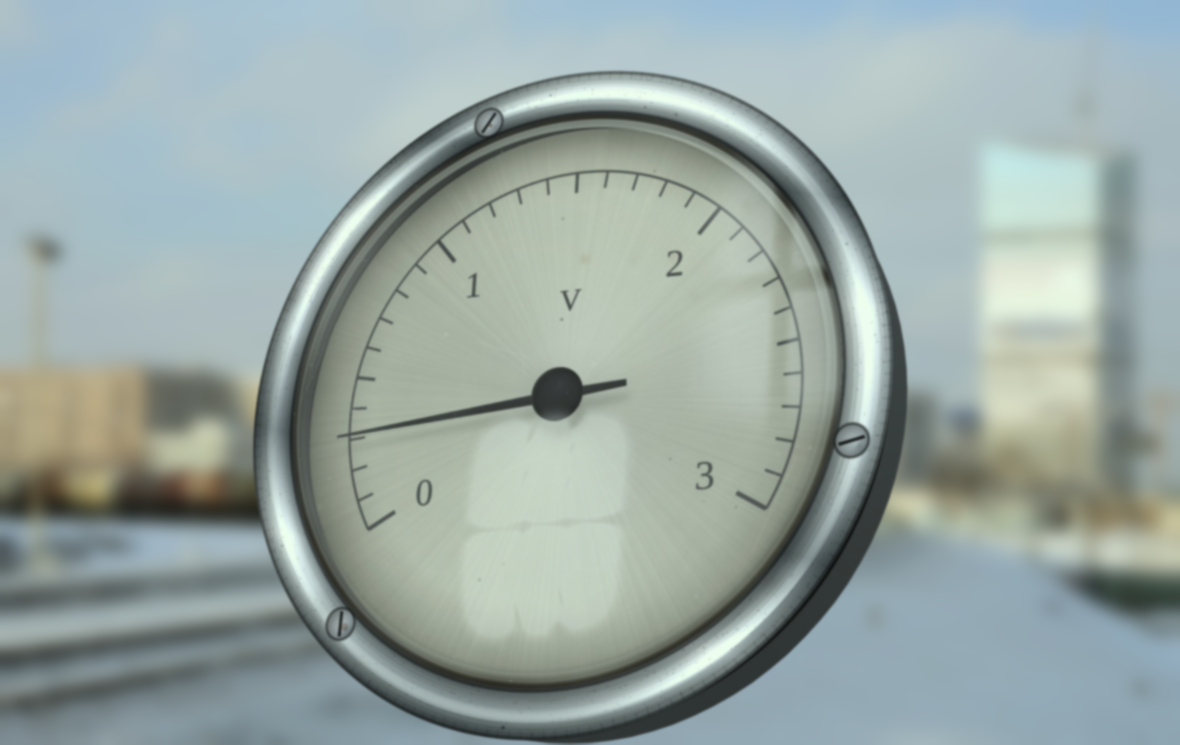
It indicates 0.3 V
